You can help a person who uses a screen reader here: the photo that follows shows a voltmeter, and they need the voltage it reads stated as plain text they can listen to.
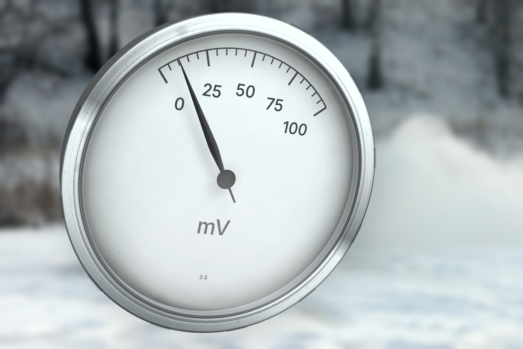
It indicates 10 mV
